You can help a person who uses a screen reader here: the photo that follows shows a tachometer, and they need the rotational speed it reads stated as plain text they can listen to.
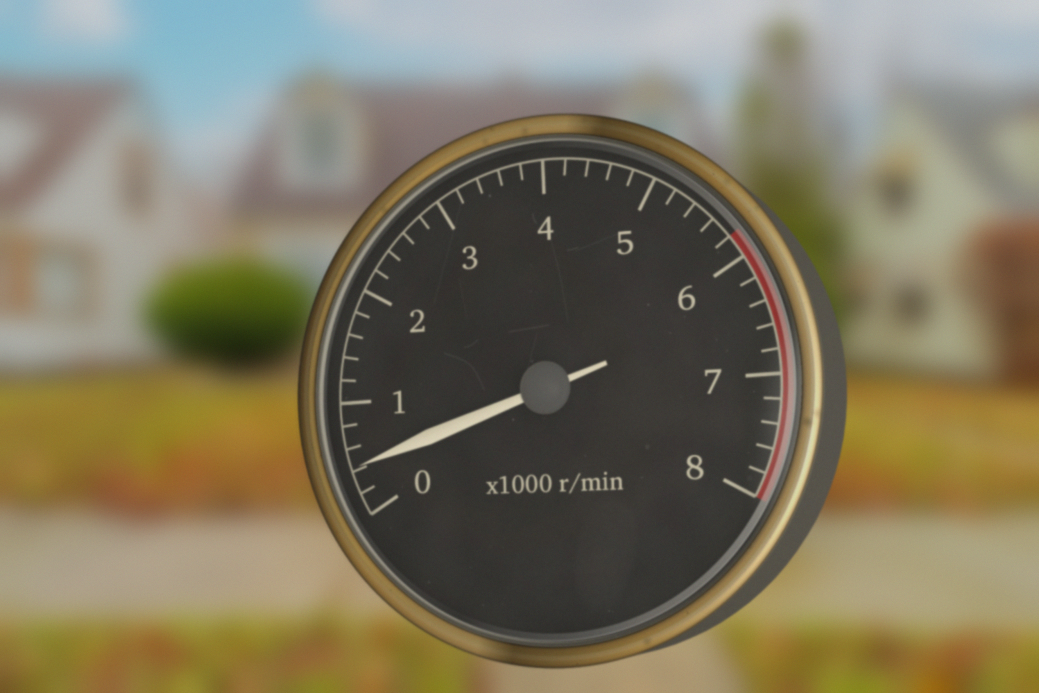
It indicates 400 rpm
